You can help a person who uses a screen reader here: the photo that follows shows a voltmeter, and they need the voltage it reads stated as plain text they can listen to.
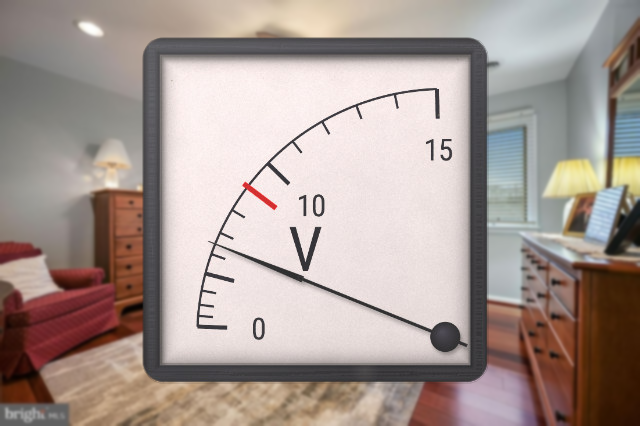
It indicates 6.5 V
